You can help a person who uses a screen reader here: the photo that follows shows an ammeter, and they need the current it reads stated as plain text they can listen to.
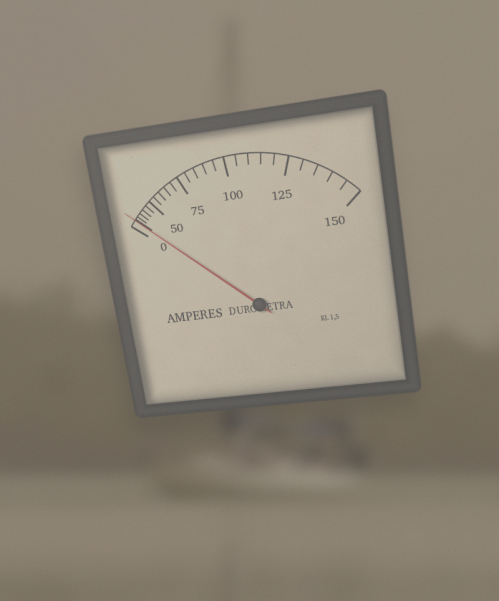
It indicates 25 A
